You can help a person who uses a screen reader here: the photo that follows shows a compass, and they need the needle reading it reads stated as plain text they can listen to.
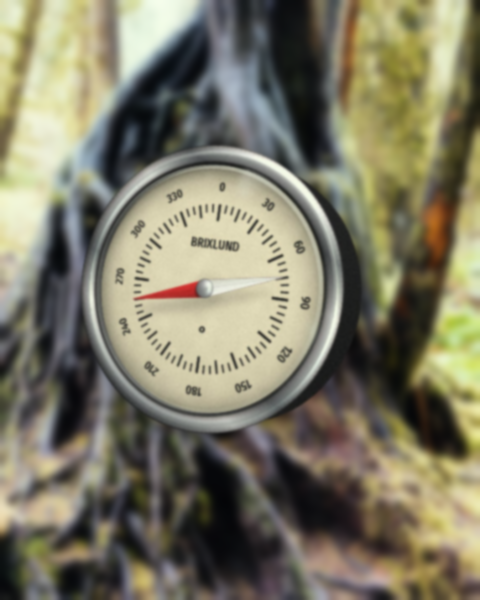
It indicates 255 °
